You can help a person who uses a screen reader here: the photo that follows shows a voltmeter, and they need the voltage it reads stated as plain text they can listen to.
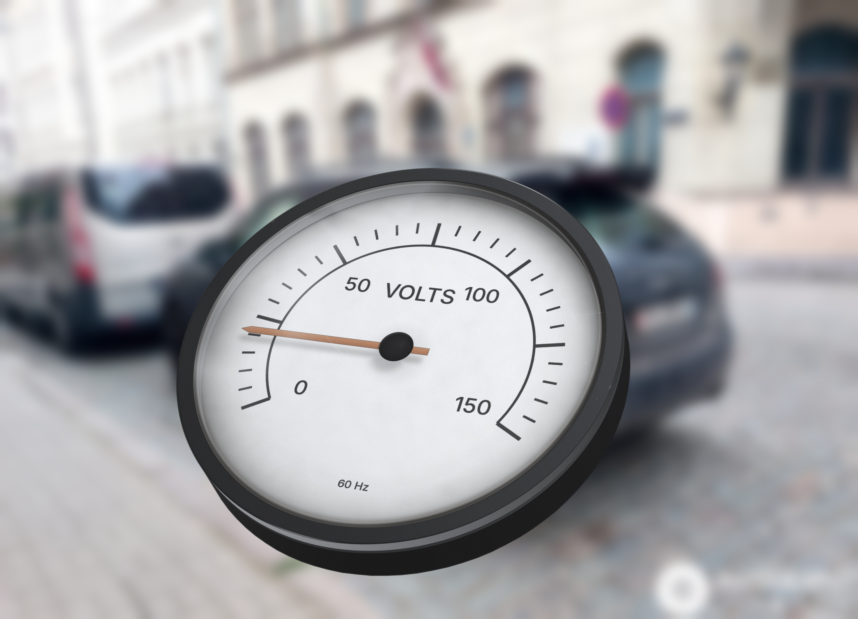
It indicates 20 V
